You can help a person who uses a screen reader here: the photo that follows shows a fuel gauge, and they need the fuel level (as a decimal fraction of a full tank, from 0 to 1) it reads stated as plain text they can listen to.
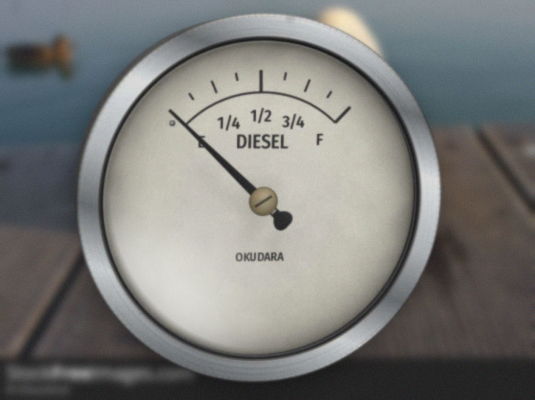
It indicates 0
